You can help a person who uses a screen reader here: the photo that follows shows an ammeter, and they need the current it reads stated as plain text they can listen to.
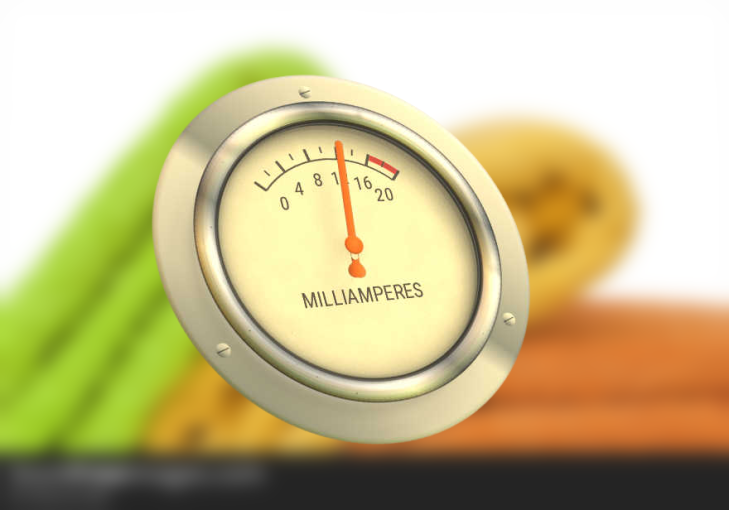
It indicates 12 mA
